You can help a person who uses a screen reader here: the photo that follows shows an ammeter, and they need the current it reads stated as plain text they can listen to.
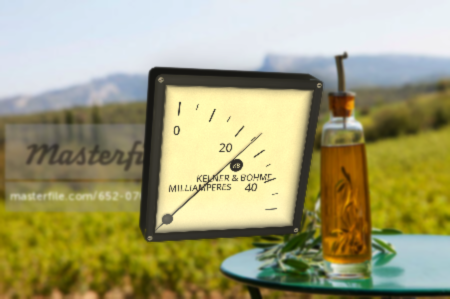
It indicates 25 mA
